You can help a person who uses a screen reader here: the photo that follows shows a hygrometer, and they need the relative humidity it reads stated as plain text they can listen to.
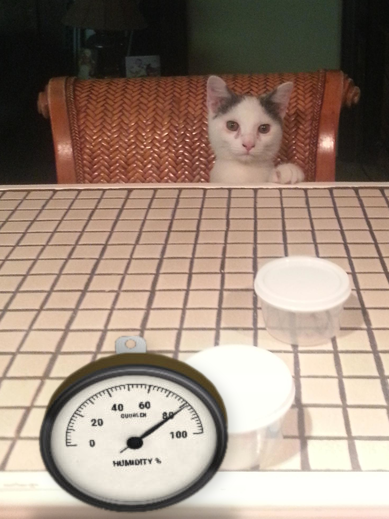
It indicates 80 %
